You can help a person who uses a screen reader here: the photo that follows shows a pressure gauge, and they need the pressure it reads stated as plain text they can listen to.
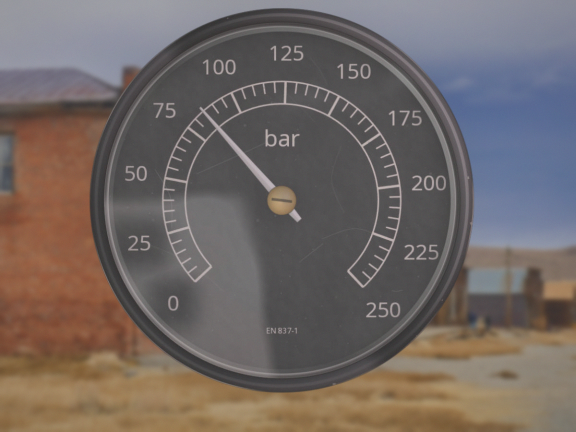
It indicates 85 bar
